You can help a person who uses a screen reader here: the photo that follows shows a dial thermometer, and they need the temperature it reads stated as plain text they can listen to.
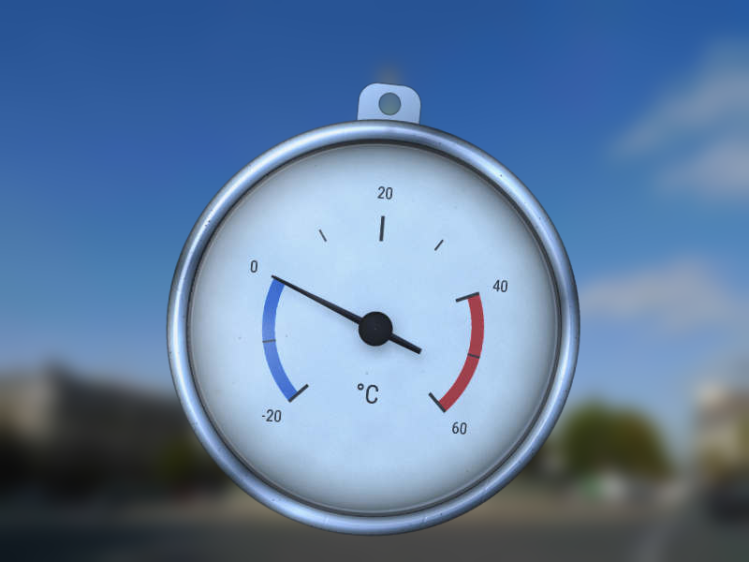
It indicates 0 °C
